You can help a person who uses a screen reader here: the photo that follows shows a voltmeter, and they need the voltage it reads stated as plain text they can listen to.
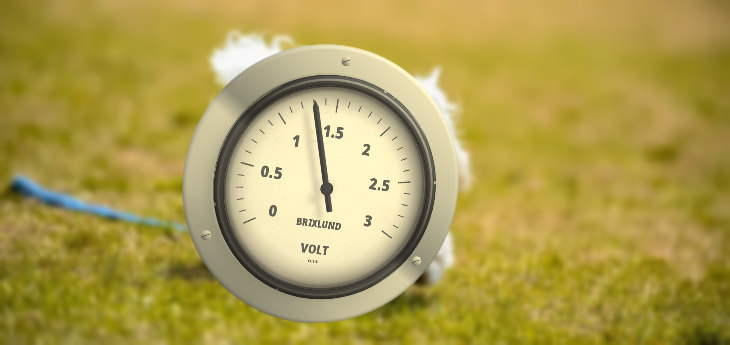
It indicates 1.3 V
